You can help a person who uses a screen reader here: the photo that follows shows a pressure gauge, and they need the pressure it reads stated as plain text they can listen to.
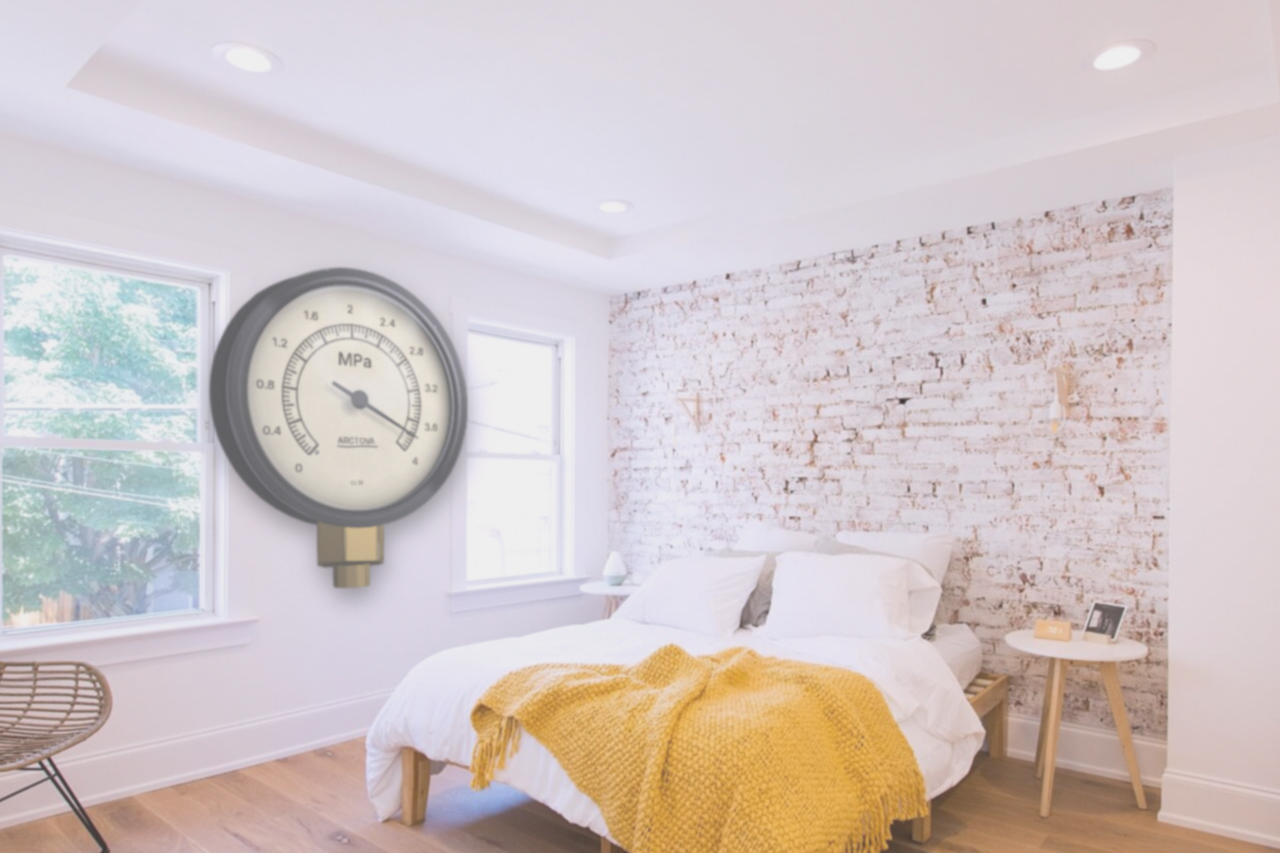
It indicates 3.8 MPa
